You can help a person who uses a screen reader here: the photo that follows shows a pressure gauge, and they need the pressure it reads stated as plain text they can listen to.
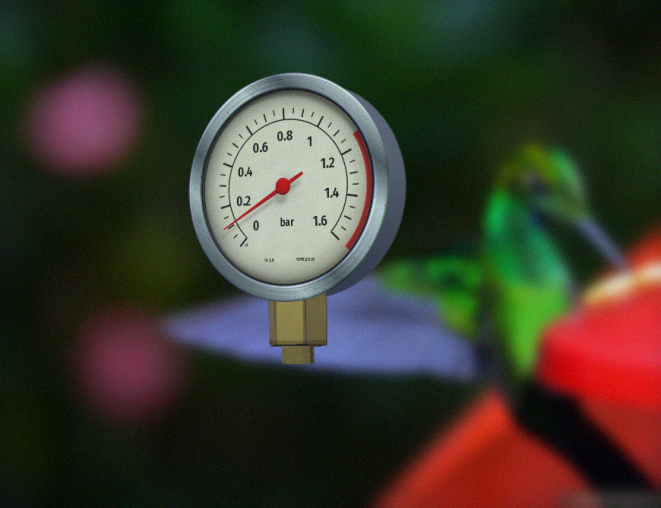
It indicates 0.1 bar
